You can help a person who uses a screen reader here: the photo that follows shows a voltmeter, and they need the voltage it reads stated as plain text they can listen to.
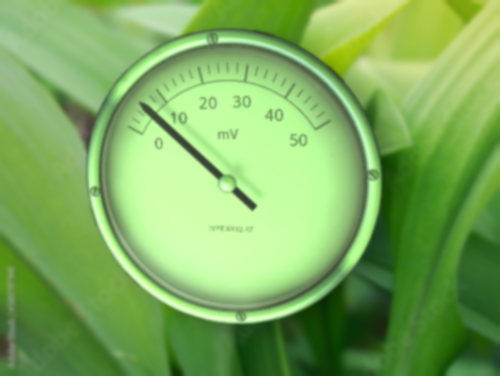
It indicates 6 mV
